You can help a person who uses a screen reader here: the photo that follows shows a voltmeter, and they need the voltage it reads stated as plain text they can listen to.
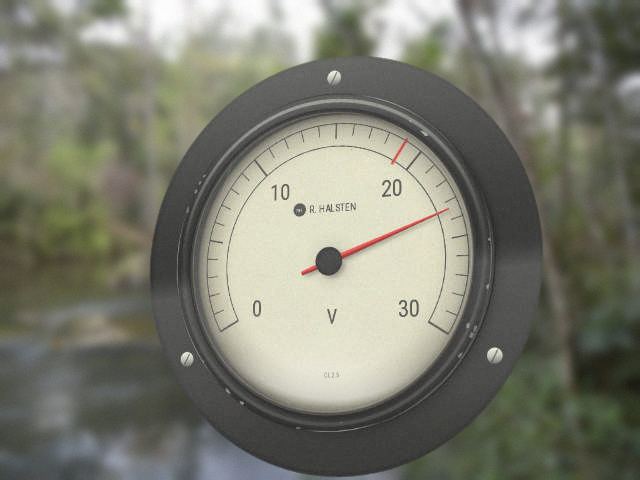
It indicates 23.5 V
